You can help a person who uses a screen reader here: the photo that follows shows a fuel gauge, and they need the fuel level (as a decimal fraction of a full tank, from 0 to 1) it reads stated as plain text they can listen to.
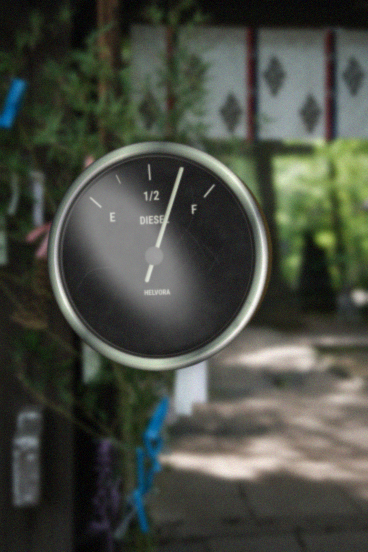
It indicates 0.75
